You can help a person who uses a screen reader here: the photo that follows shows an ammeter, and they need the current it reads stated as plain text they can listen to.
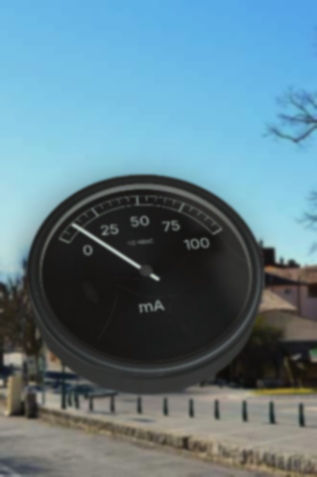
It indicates 10 mA
